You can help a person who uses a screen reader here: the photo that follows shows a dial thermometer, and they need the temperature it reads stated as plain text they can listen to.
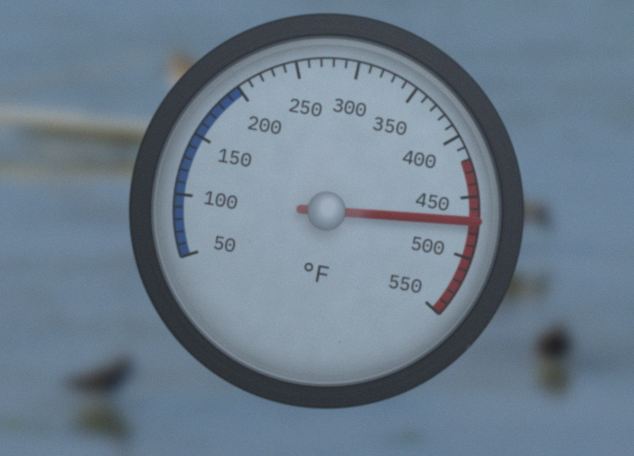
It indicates 470 °F
